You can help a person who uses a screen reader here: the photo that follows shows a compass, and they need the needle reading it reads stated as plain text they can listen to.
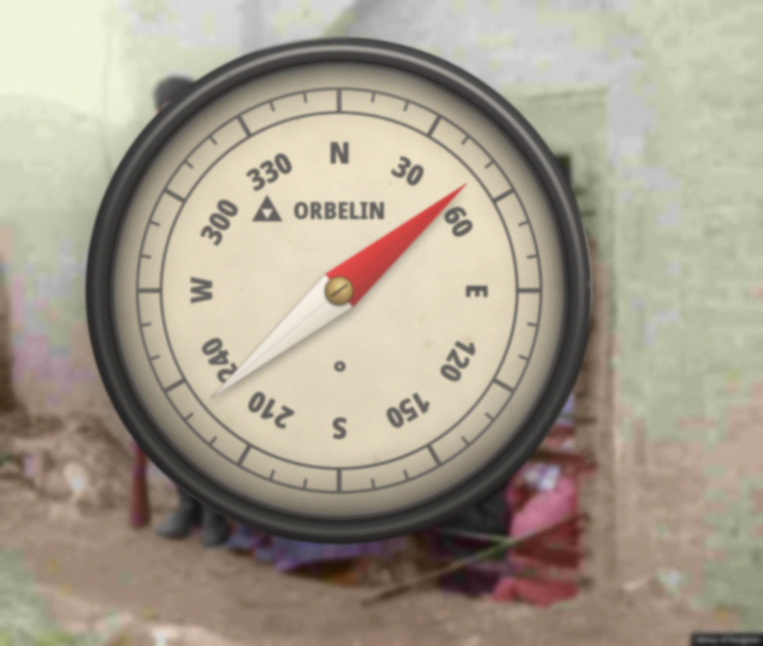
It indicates 50 °
